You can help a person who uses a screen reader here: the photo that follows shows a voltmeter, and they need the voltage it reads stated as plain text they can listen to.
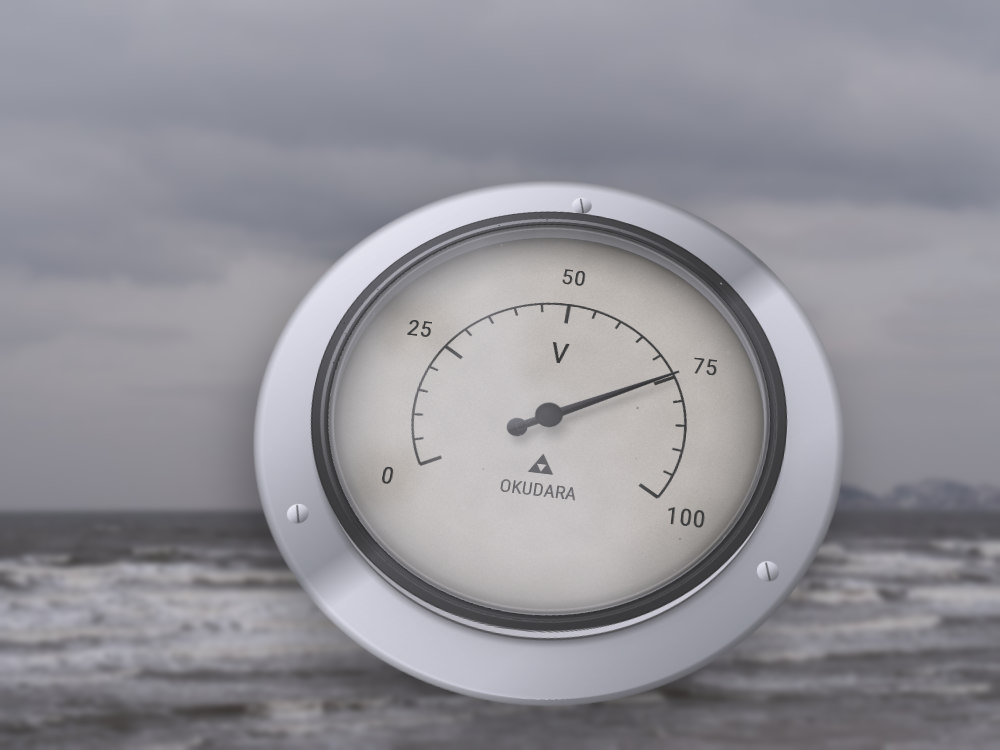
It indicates 75 V
